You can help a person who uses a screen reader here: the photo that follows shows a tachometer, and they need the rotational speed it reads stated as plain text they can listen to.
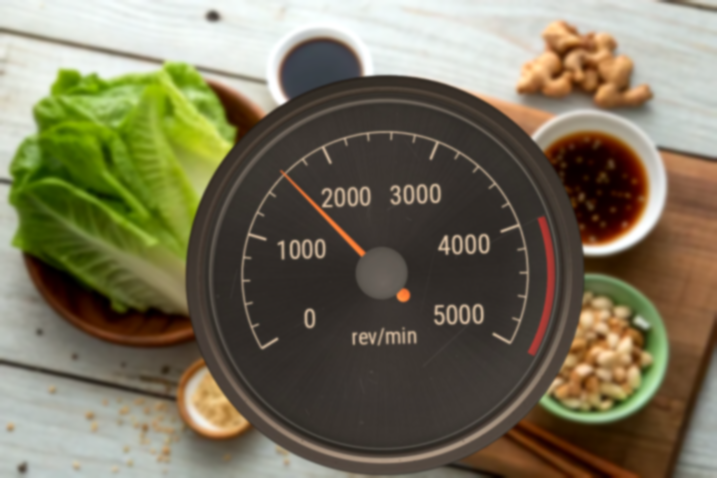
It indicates 1600 rpm
